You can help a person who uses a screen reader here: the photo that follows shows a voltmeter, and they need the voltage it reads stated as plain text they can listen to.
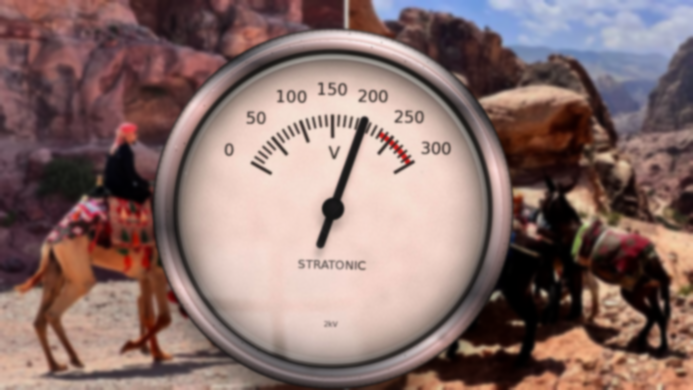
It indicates 200 V
